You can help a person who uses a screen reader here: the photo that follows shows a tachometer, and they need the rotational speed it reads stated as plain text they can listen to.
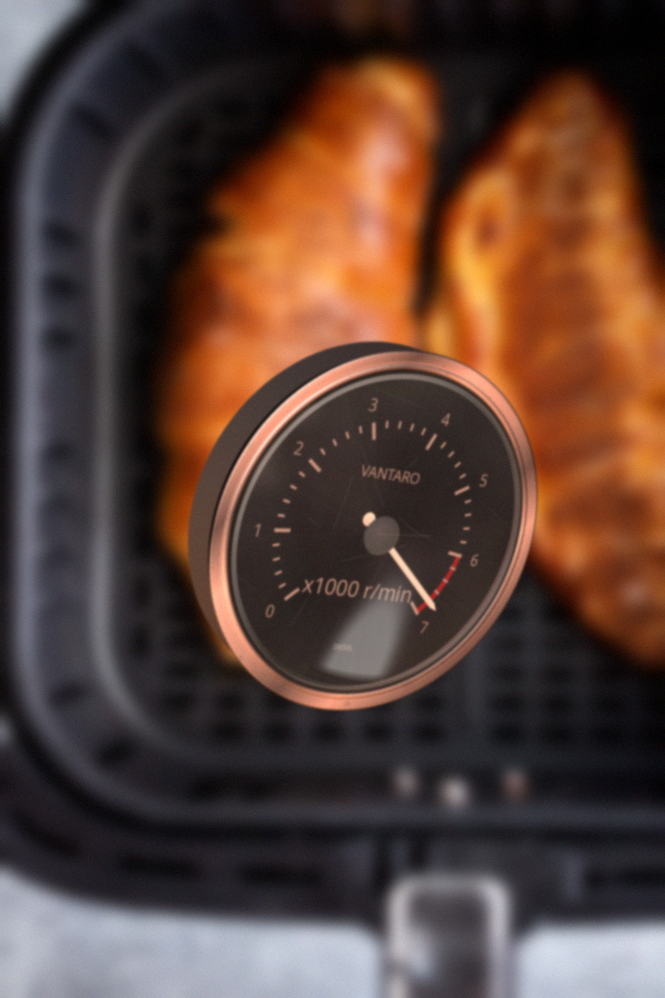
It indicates 6800 rpm
